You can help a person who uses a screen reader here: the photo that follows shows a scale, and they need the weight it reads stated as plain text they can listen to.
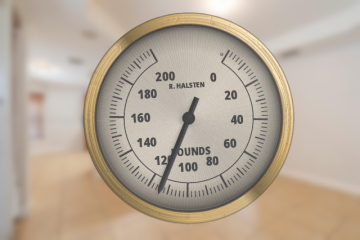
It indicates 114 lb
